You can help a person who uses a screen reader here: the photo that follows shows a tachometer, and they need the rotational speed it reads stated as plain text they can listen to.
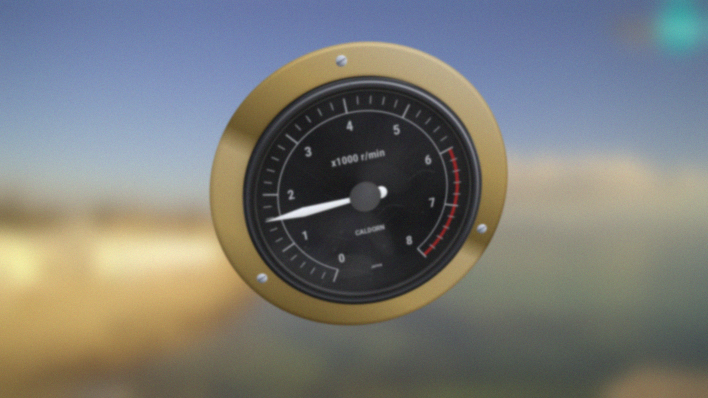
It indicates 1600 rpm
